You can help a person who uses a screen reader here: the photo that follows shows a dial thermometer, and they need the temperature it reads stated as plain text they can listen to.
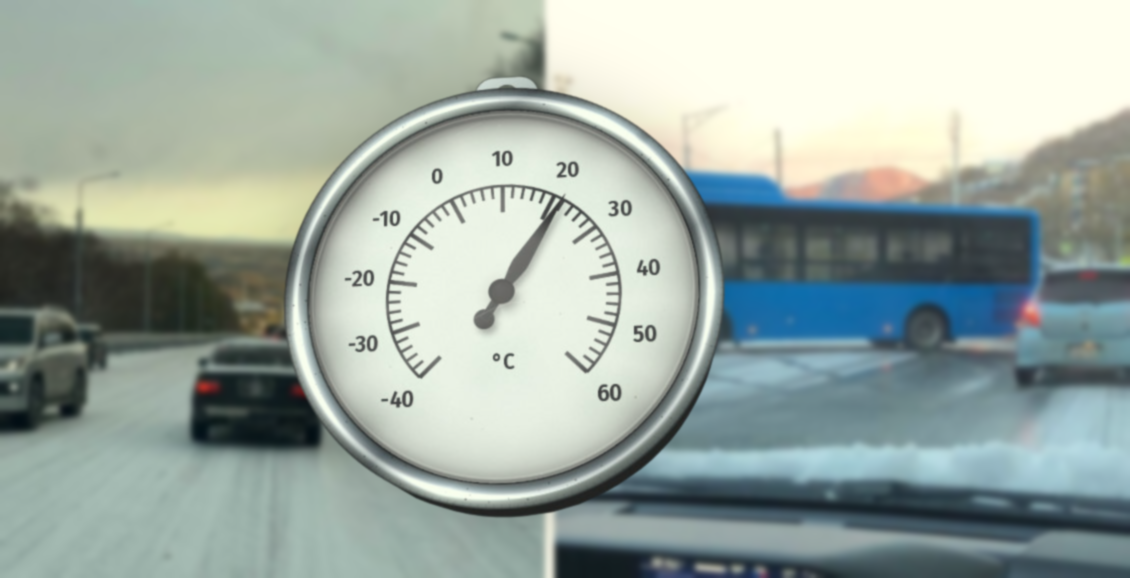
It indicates 22 °C
